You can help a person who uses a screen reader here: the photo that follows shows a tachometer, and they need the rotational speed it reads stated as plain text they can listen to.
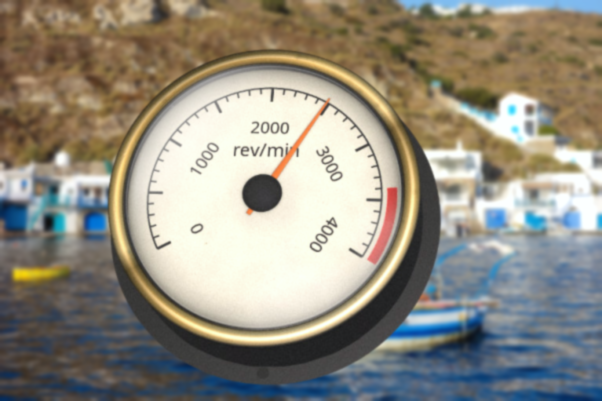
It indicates 2500 rpm
